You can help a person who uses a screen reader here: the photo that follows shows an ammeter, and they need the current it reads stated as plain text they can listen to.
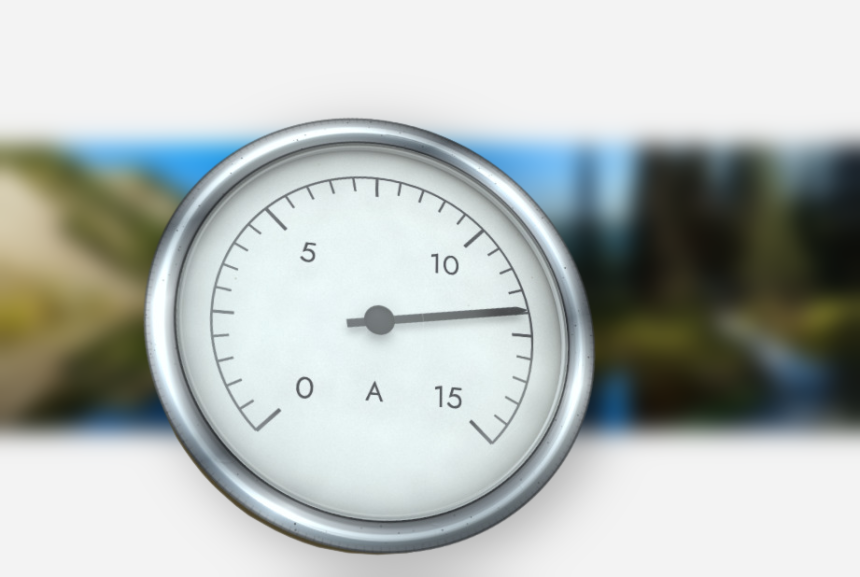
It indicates 12 A
